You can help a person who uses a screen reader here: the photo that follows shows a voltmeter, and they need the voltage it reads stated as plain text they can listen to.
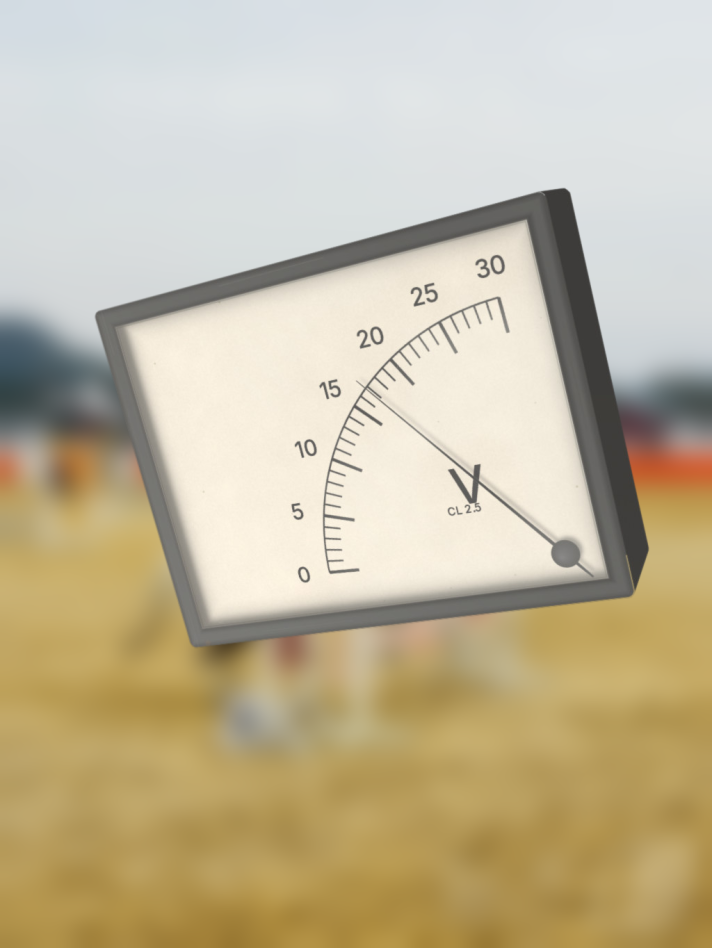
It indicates 17 V
